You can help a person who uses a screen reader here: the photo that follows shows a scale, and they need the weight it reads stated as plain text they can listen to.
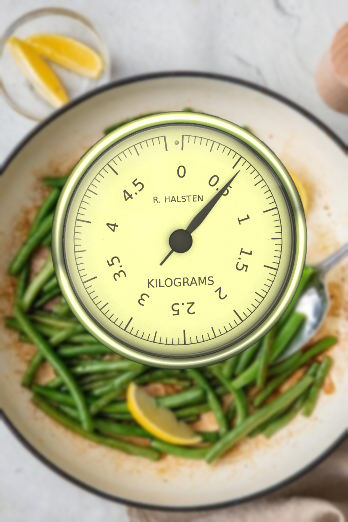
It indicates 0.55 kg
